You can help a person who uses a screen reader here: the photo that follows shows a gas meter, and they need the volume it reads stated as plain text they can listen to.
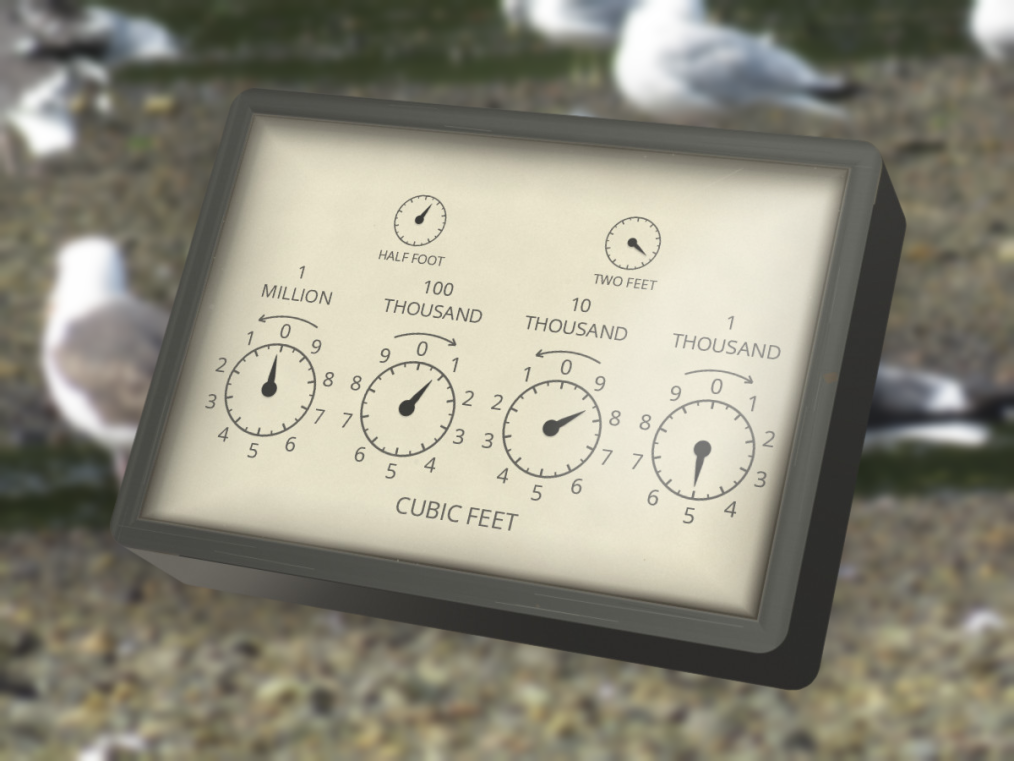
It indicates 8500 ft³
